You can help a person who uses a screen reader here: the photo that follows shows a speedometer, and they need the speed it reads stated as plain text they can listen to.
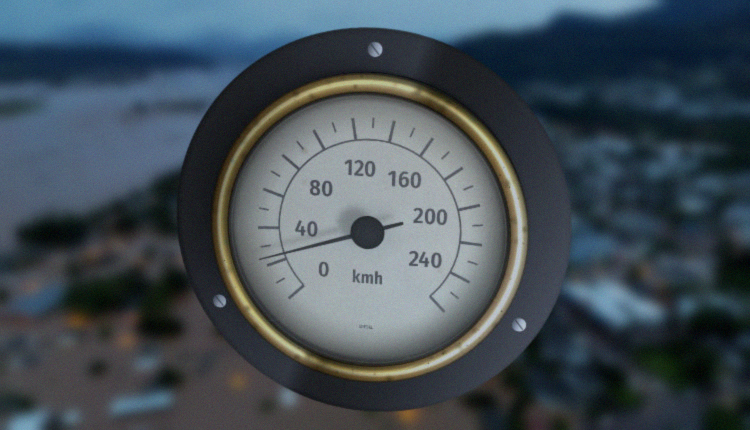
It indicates 25 km/h
